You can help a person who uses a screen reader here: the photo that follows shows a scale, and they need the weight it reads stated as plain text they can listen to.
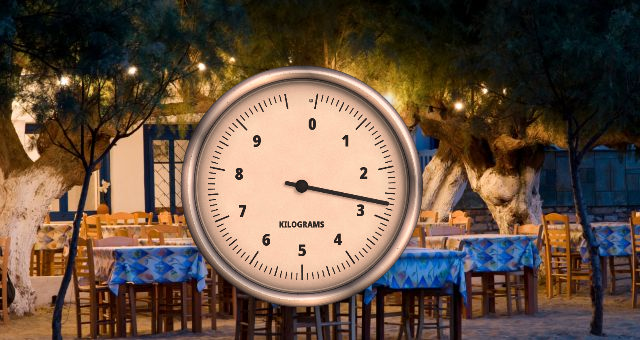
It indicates 2.7 kg
